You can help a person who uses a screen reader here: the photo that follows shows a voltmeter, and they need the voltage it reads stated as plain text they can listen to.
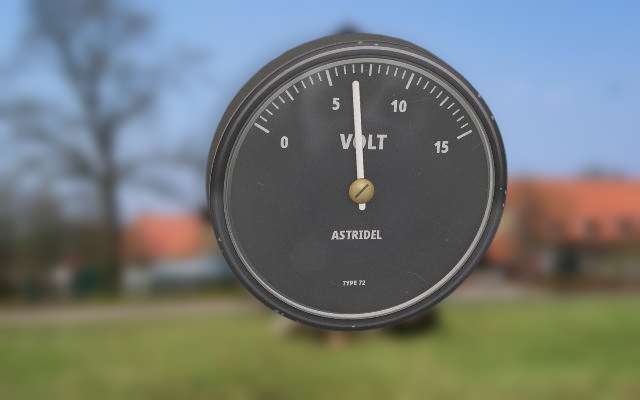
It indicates 6.5 V
